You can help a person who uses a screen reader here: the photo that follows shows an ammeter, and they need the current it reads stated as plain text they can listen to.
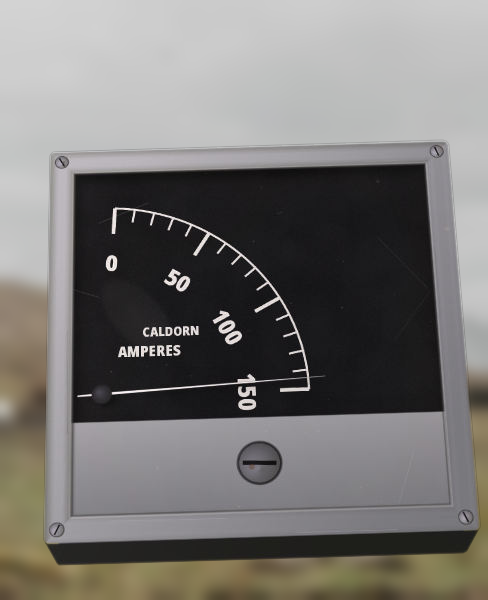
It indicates 145 A
